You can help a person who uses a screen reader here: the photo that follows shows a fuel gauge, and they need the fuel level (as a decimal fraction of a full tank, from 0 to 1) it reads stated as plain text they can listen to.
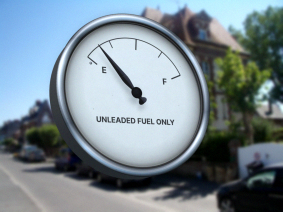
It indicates 0.125
